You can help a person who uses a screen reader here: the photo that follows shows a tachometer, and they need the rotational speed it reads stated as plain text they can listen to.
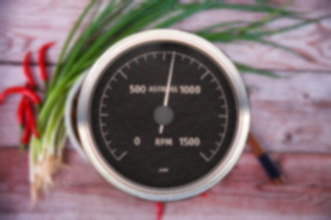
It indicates 800 rpm
